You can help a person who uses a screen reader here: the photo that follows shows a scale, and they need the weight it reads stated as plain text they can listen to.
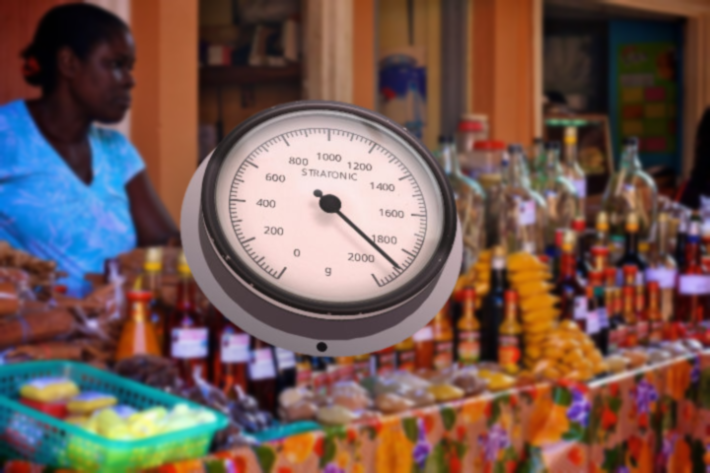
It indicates 1900 g
